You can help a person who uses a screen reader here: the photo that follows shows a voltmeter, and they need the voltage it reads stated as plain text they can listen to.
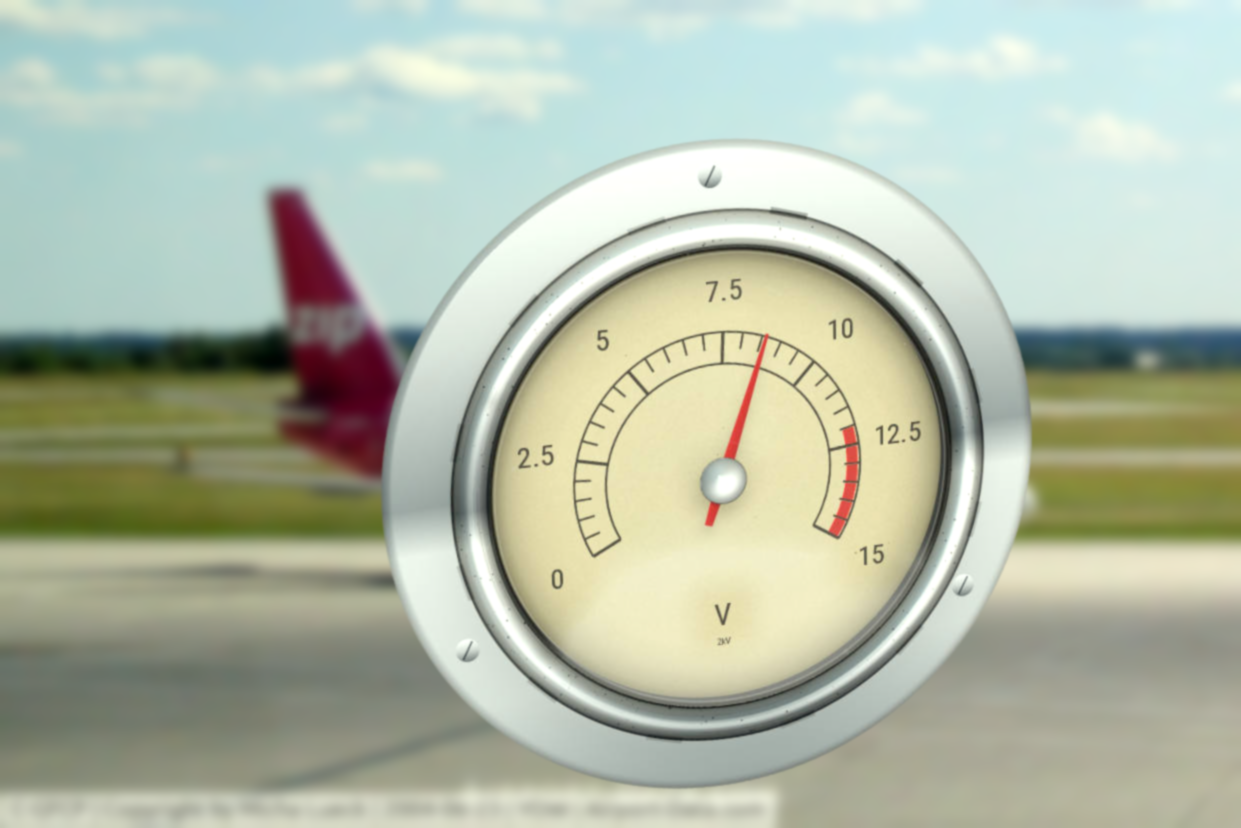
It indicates 8.5 V
